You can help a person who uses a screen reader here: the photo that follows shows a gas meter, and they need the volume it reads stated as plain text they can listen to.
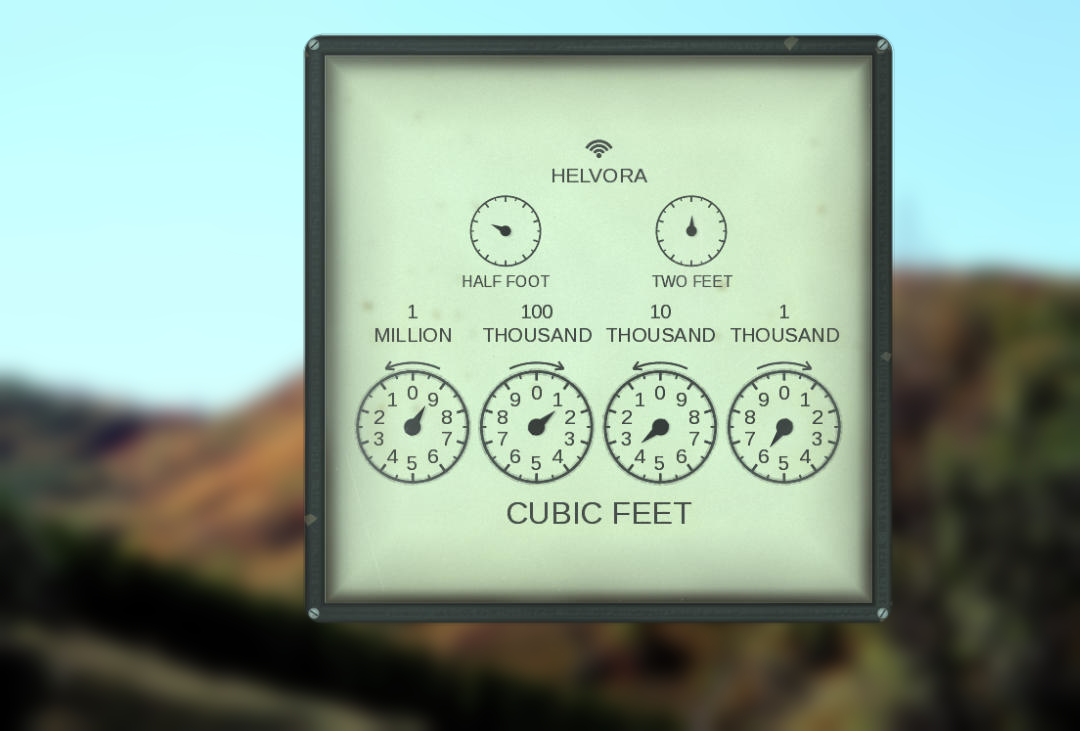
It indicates 913600 ft³
